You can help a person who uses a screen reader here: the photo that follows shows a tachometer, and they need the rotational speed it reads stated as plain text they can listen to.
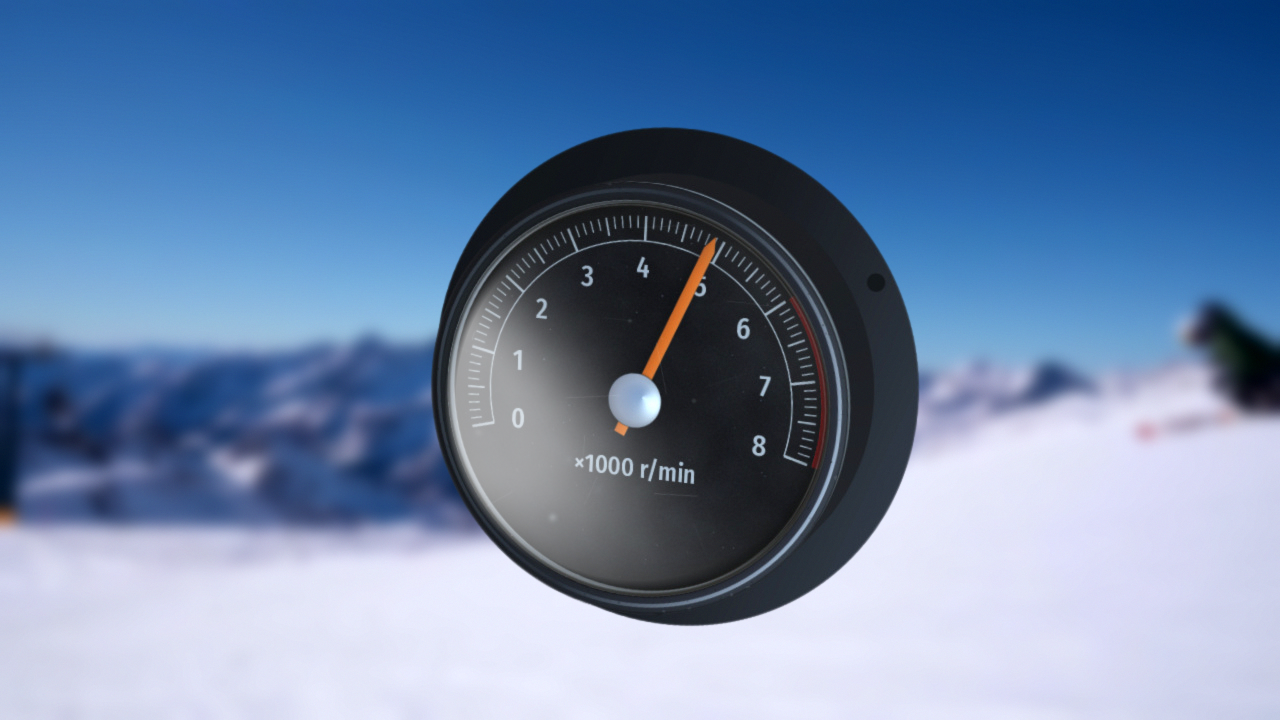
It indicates 4900 rpm
